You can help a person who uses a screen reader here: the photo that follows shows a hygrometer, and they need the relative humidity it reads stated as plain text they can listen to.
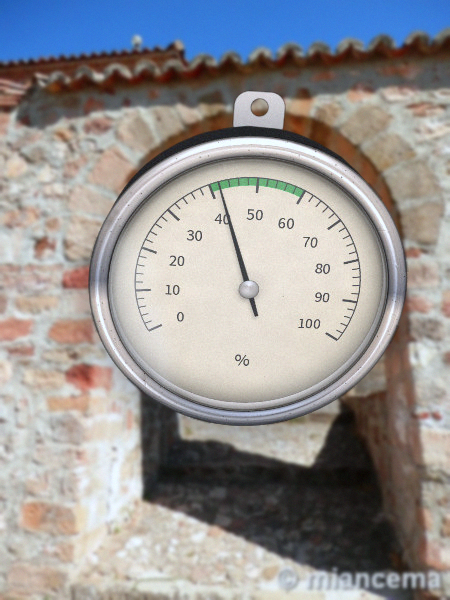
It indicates 42 %
